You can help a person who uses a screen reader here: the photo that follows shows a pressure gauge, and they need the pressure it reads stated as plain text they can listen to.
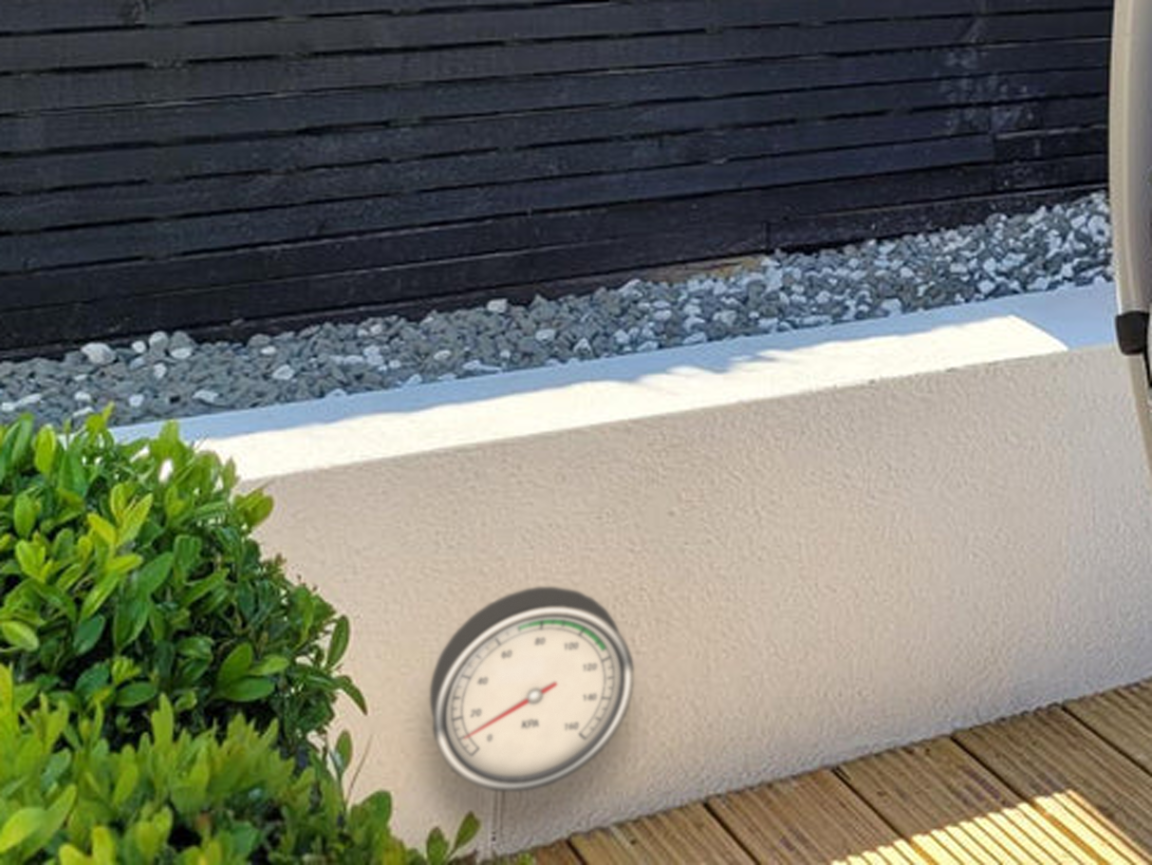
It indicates 10 kPa
